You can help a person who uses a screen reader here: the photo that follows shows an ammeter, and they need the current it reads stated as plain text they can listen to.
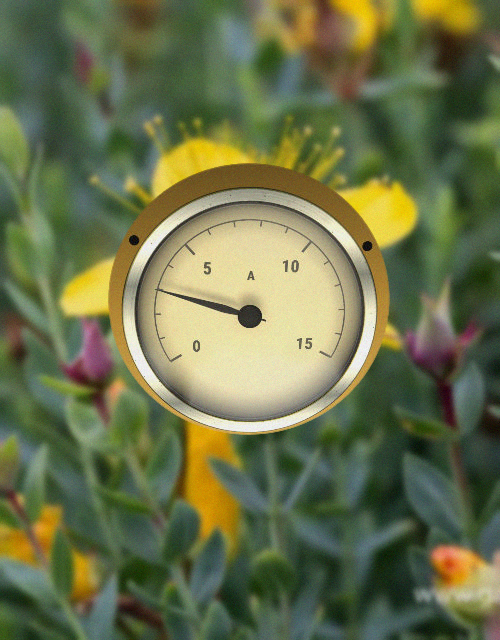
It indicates 3 A
